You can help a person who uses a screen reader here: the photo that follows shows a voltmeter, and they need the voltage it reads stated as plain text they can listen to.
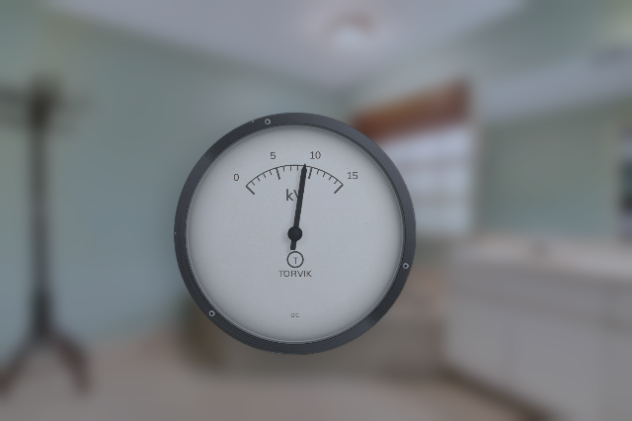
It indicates 9 kV
